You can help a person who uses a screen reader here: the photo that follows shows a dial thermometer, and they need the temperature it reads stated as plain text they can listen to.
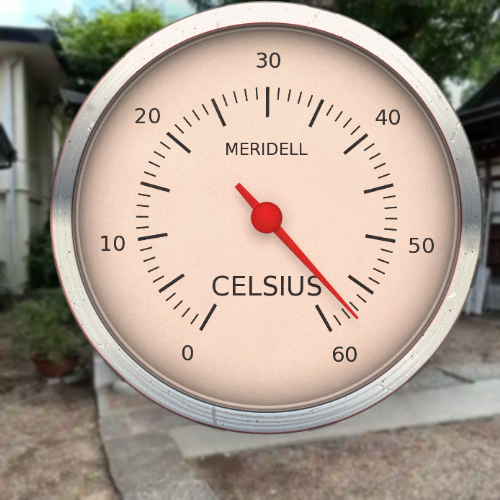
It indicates 57.5 °C
